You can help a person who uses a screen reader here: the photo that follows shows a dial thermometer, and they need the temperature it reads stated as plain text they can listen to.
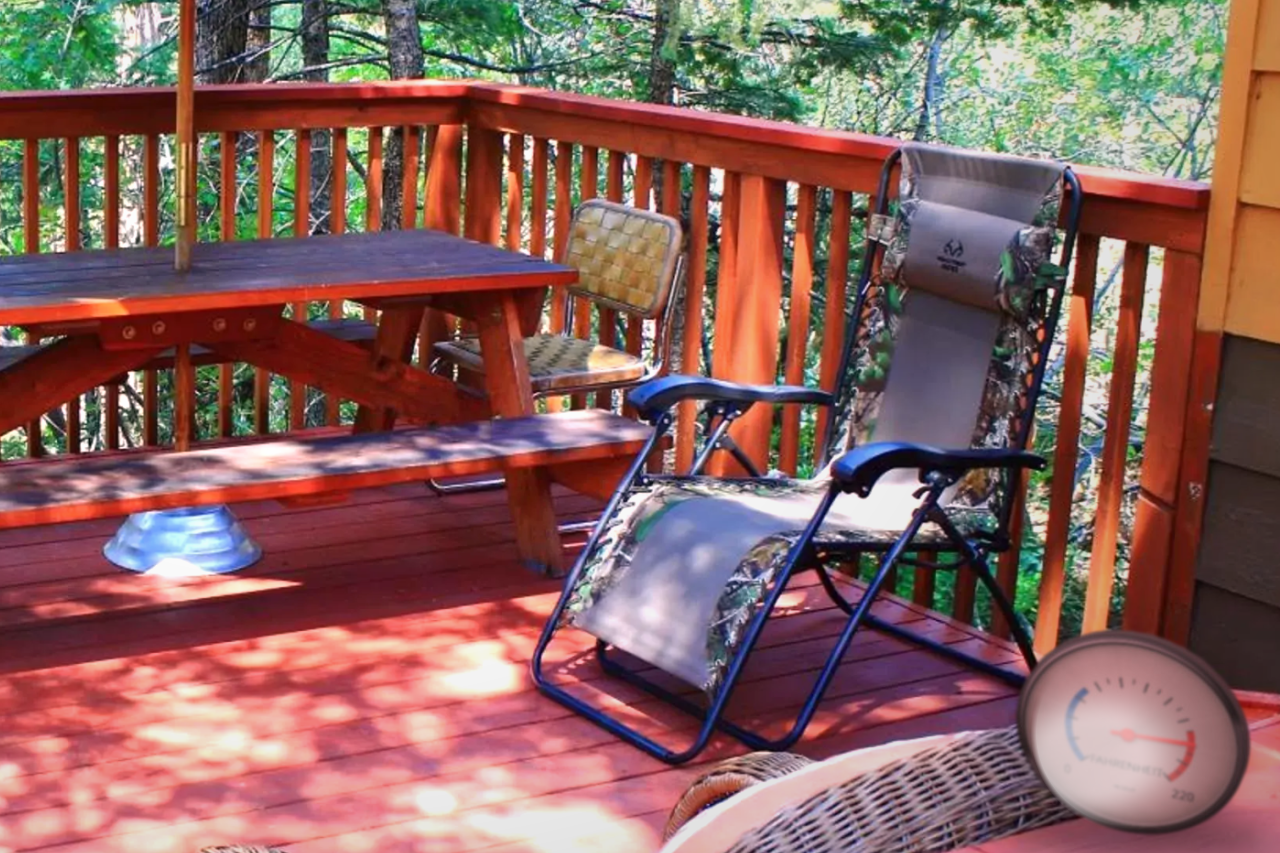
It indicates 180 °F
